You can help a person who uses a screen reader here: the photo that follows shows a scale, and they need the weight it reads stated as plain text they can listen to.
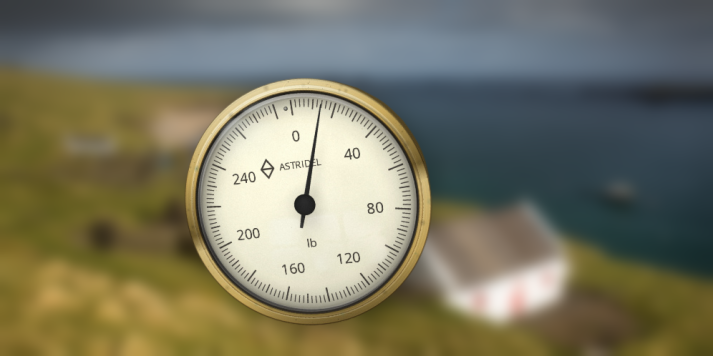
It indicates 14 lb
